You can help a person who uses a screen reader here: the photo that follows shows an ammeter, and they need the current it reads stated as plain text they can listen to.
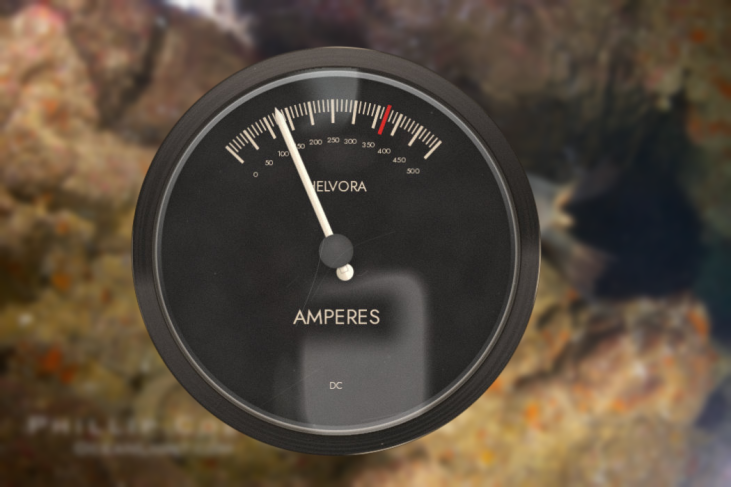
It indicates 130 A
